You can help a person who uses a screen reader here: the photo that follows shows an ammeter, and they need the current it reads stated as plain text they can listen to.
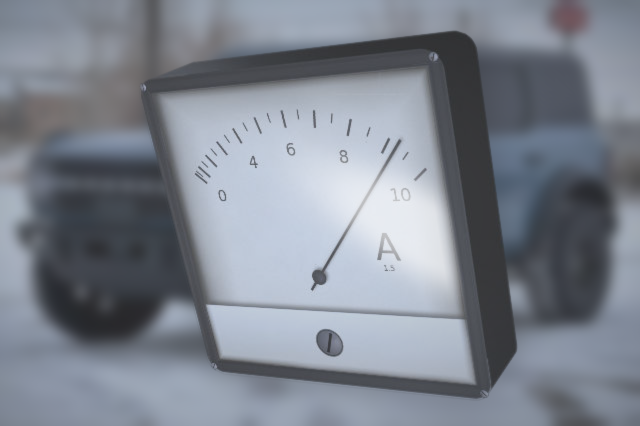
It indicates 9.25 A
